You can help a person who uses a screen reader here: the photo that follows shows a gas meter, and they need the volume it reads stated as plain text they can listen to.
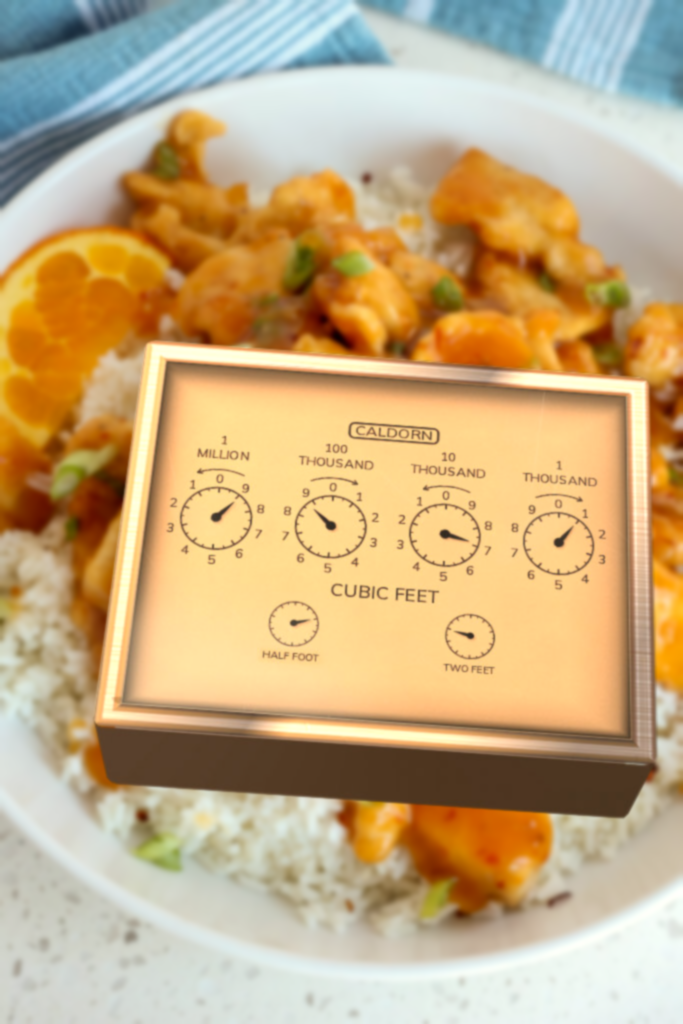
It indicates 887100 ft³
